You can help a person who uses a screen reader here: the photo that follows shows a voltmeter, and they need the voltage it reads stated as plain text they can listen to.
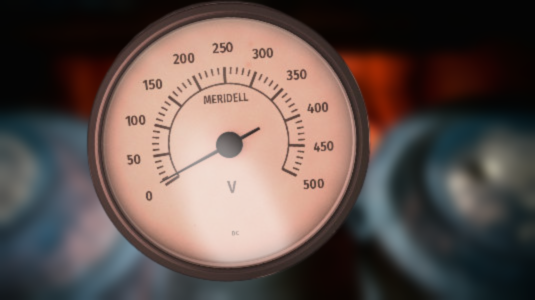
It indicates 10 V
